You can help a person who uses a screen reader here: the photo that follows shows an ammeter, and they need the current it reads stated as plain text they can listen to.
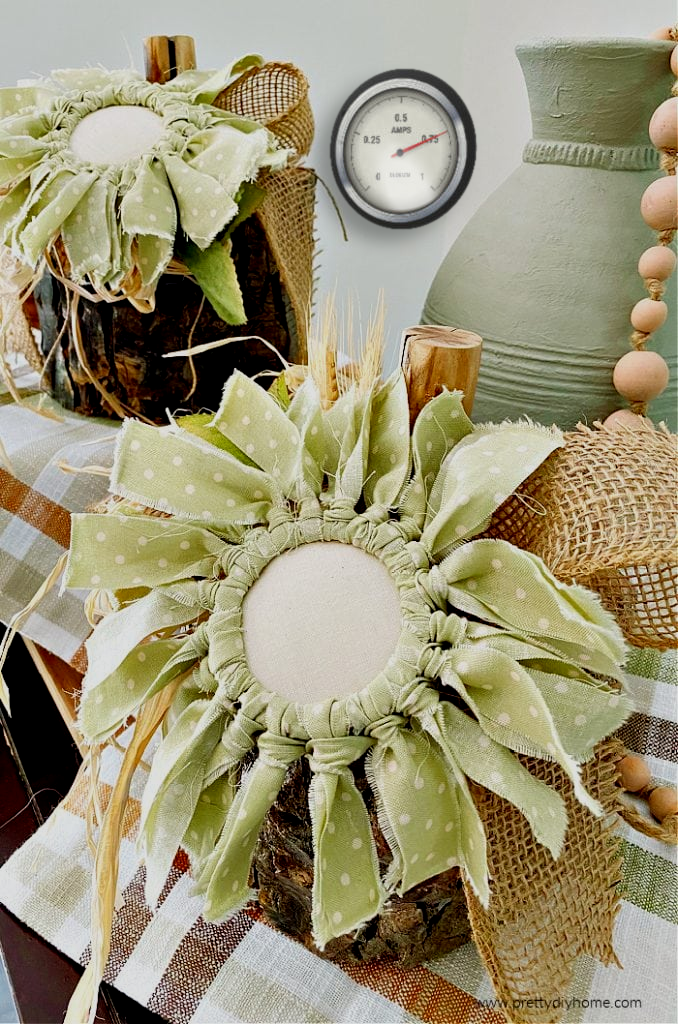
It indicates 0.75 A
